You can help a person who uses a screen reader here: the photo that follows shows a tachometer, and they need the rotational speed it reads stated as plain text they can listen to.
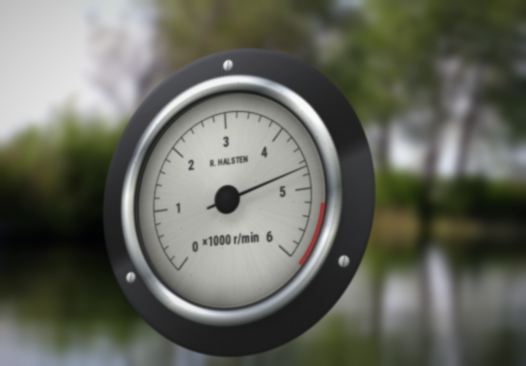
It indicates 4700 rpm
